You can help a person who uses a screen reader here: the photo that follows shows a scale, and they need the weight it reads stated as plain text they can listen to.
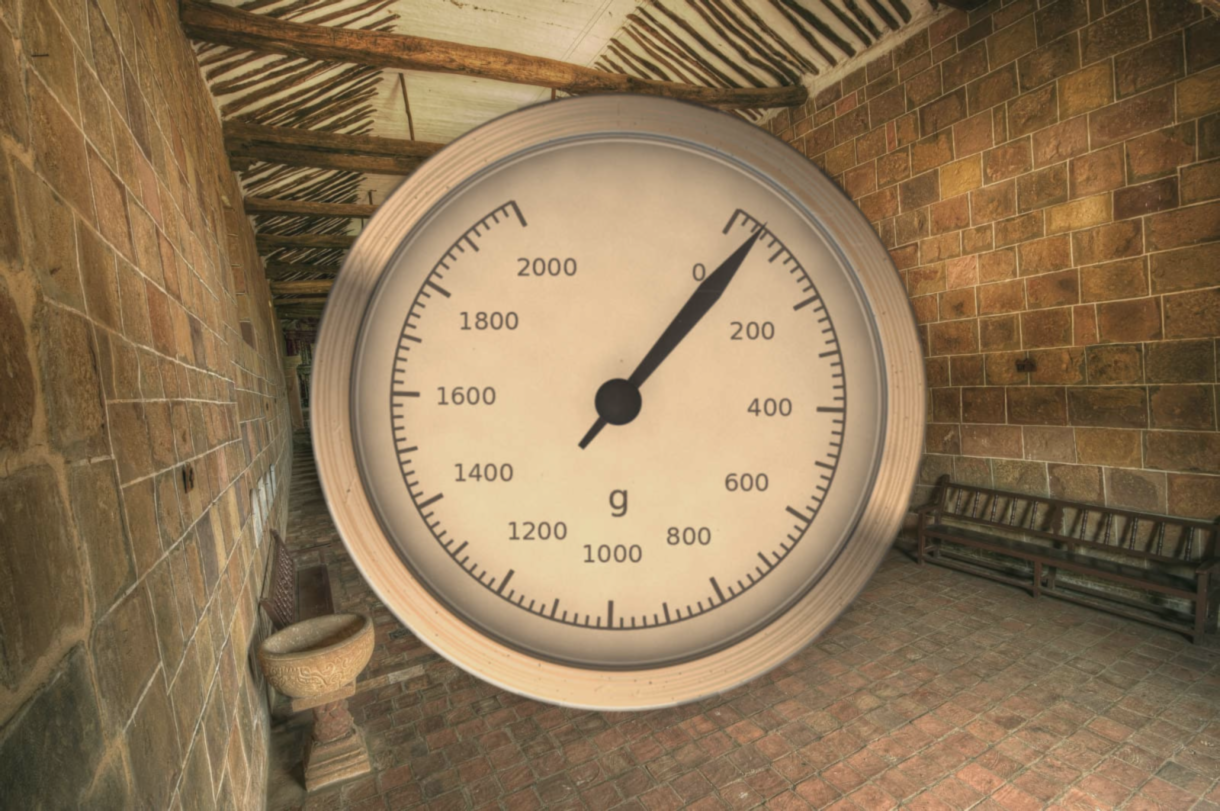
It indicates 50 g
